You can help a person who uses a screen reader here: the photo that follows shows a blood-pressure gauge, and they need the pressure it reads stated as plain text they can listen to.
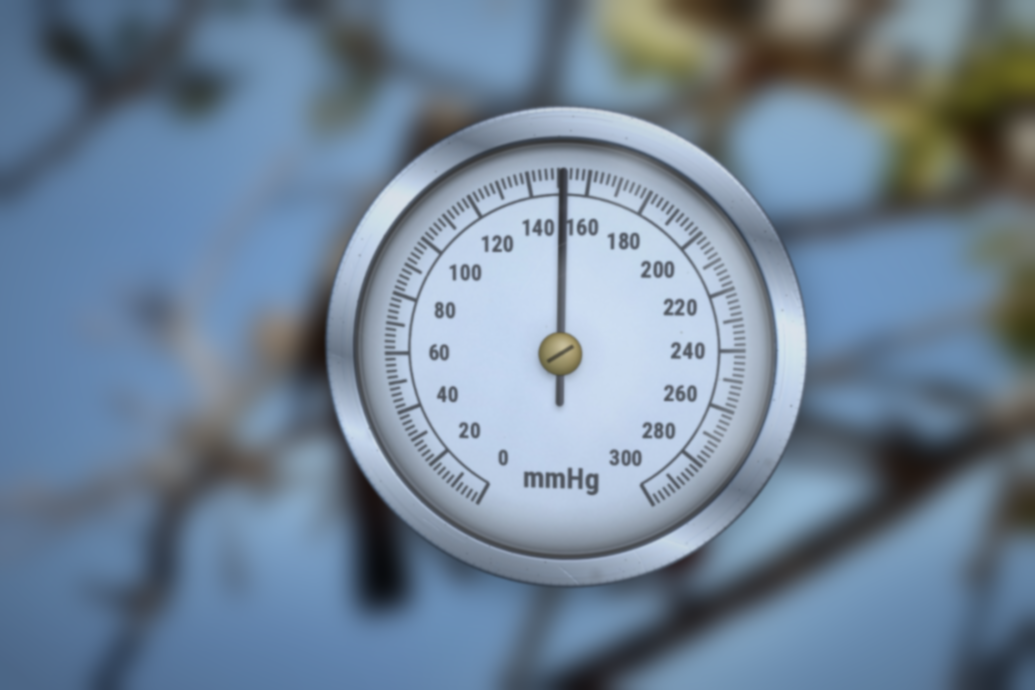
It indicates 152 mmHg
